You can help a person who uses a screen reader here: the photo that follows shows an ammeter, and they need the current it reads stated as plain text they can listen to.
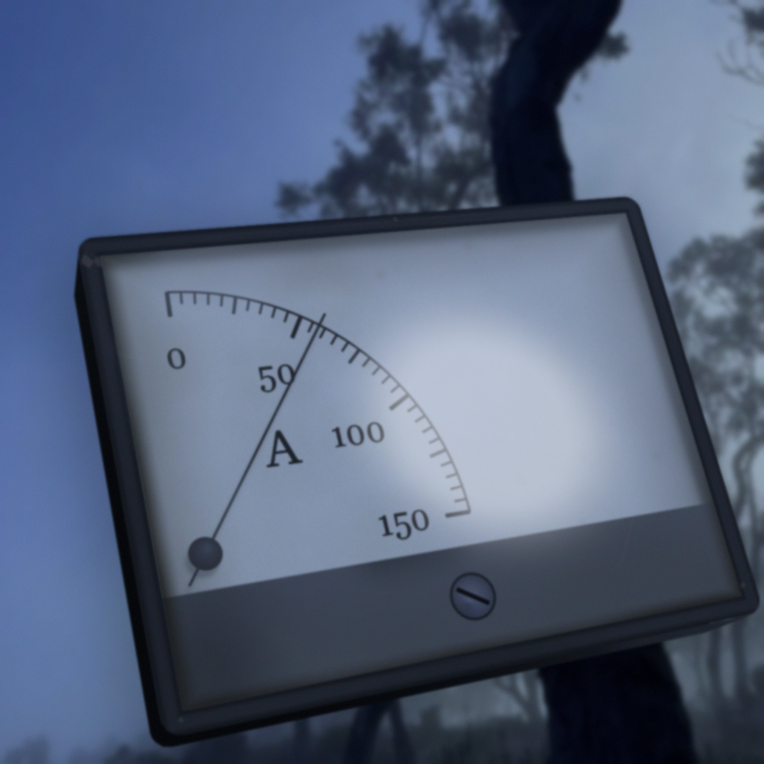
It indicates 57.5 A
